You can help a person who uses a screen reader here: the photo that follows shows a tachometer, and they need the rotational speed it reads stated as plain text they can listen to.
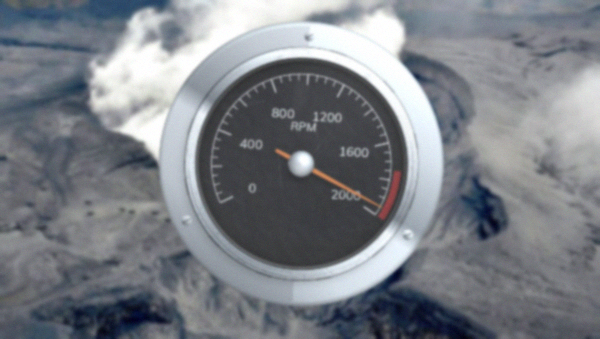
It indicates 1950 rpm
